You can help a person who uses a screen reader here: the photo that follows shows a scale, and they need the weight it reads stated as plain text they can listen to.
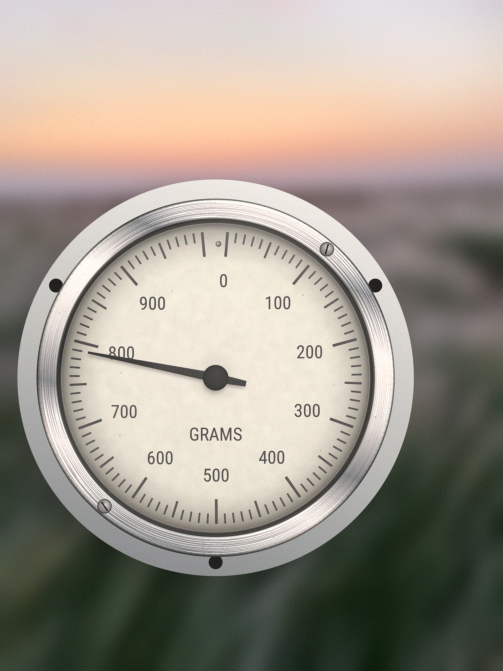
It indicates 790 g
